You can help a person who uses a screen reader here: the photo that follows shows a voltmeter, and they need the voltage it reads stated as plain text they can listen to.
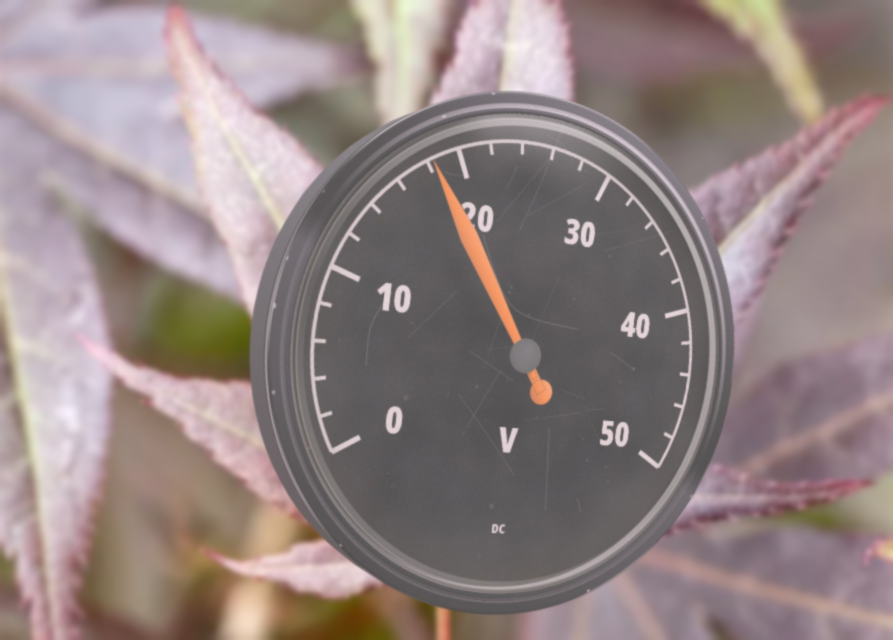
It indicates 18 V
